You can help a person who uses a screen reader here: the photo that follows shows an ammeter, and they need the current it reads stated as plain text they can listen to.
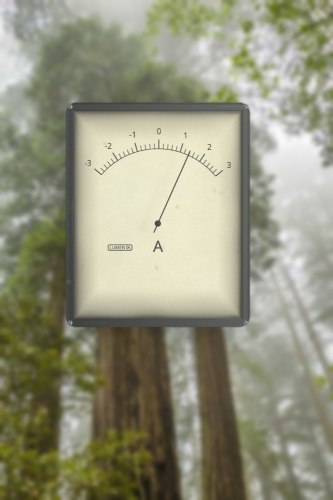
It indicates 1.4 A
